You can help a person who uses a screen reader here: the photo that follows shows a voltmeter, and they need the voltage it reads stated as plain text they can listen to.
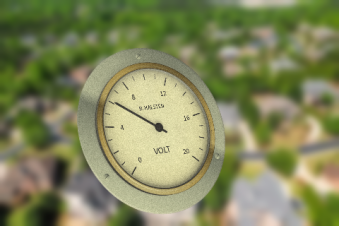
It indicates 6 V
